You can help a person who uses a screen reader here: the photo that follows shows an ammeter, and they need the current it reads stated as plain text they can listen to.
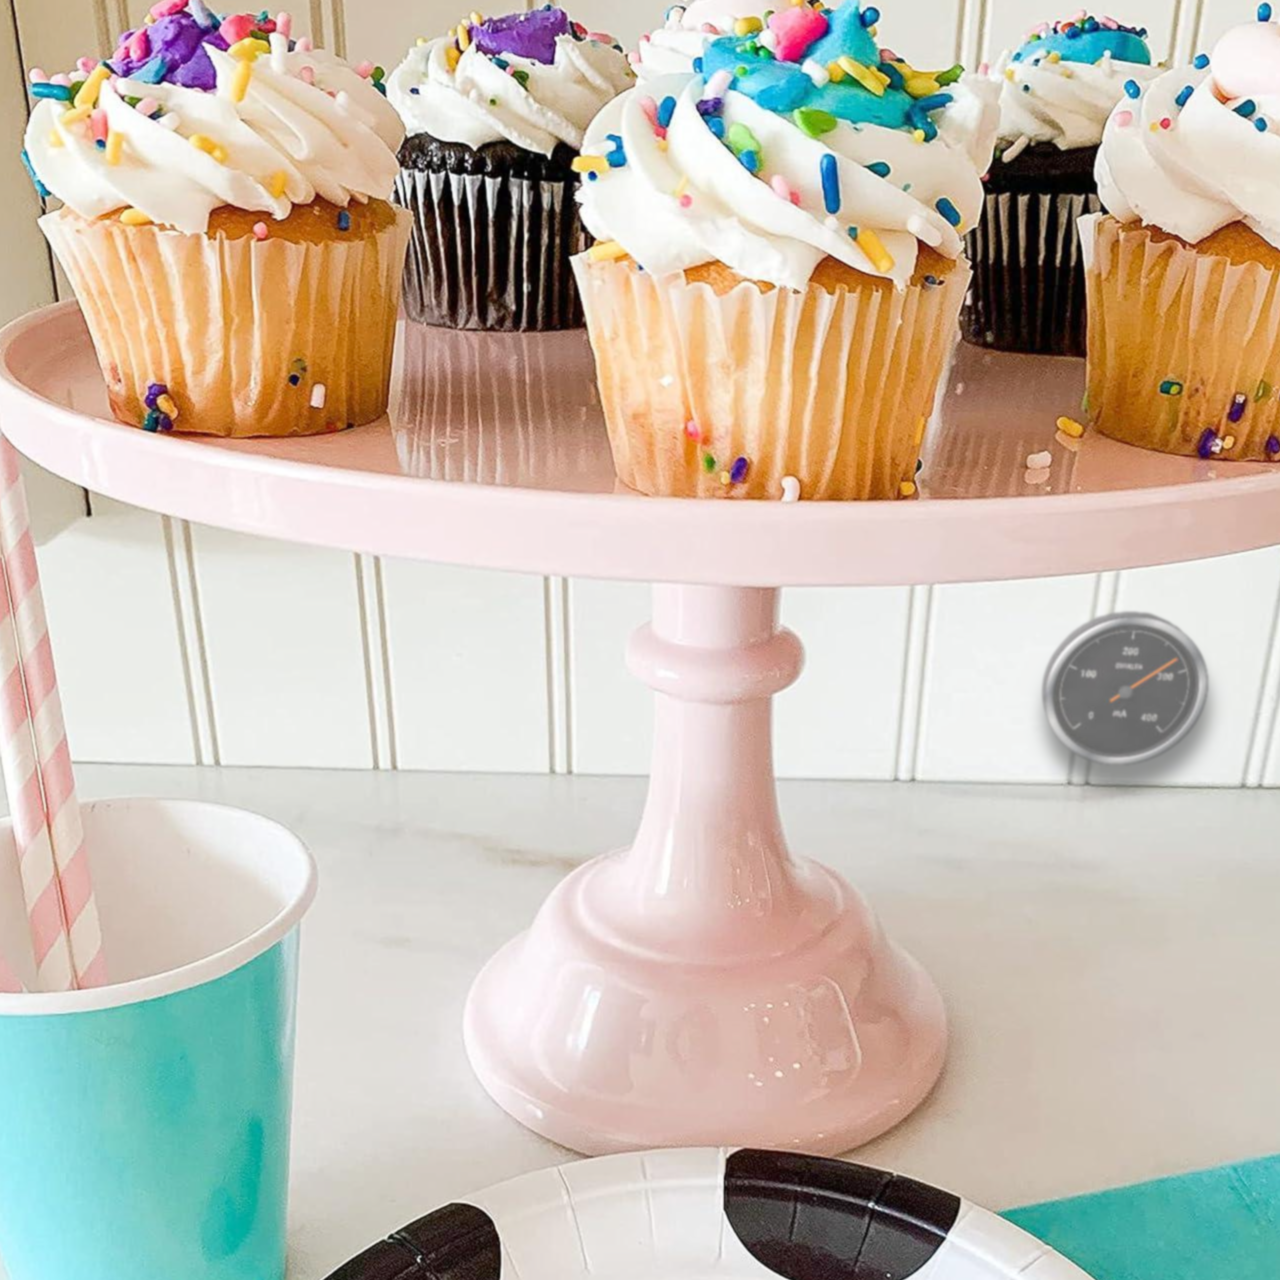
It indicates 275 mA
